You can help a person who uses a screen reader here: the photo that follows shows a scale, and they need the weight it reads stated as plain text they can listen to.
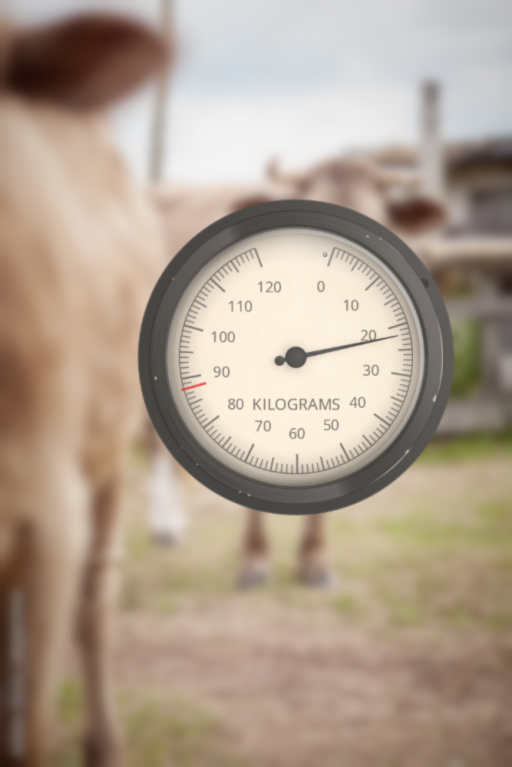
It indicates 22 kg
